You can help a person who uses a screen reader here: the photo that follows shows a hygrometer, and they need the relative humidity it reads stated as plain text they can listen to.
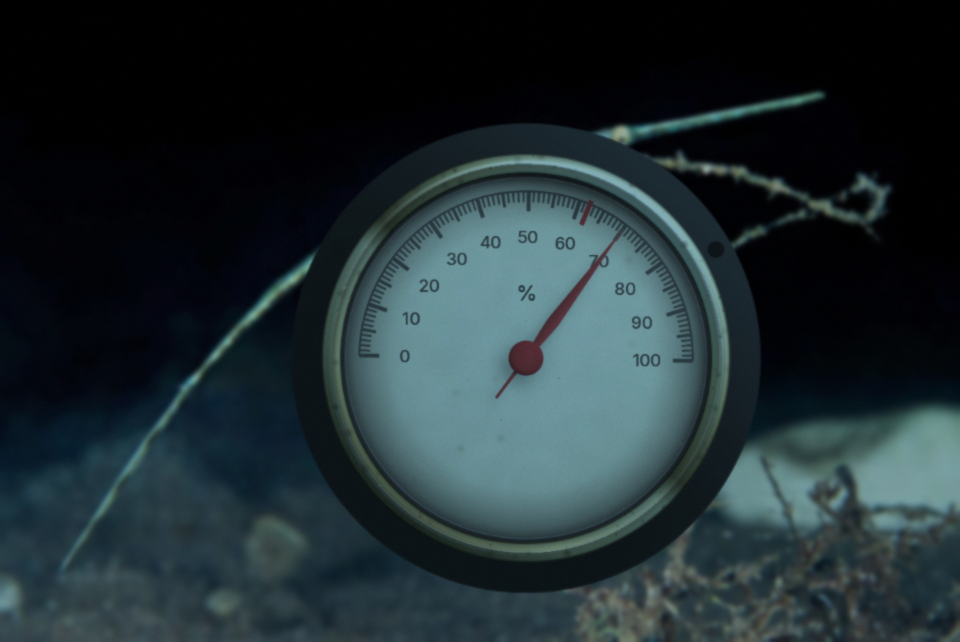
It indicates 70 %
